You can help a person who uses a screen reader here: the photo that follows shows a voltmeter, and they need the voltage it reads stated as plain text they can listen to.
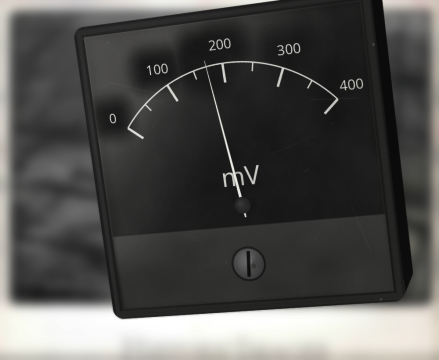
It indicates 175 mV
